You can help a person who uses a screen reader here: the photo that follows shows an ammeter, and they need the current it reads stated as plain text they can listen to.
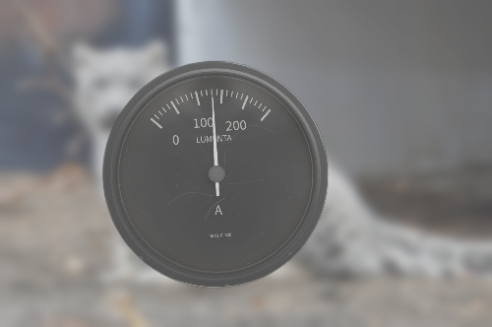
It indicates 130 A
